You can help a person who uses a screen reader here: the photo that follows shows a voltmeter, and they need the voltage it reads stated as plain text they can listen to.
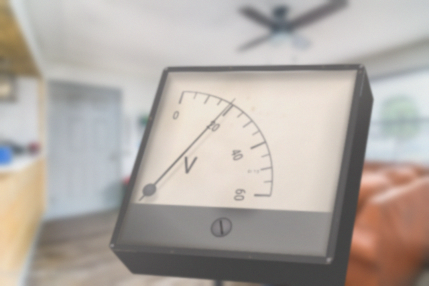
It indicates 20 V
